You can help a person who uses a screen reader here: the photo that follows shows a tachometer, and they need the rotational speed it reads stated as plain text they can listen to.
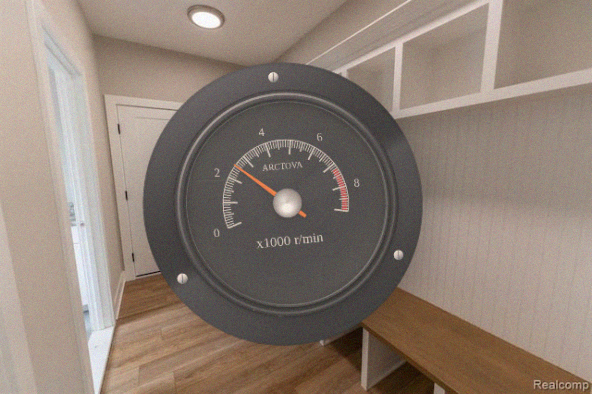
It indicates 2500 rpm
